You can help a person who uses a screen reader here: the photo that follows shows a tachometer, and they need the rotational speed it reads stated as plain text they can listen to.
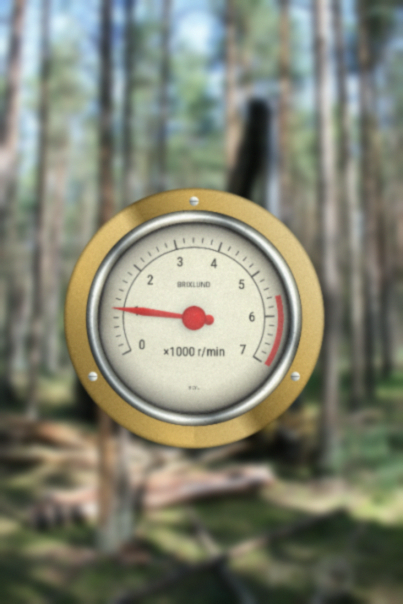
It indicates 1000 rpm
